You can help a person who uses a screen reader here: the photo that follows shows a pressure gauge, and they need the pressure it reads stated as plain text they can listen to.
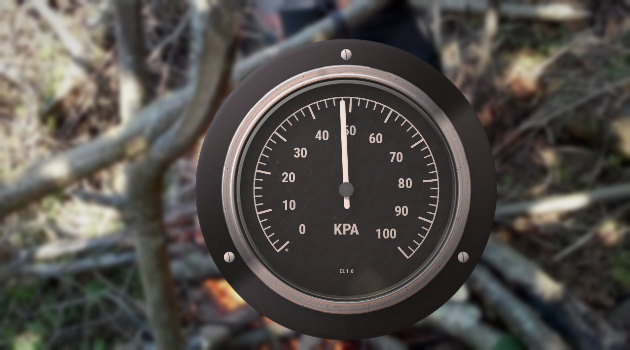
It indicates 48 kPa
